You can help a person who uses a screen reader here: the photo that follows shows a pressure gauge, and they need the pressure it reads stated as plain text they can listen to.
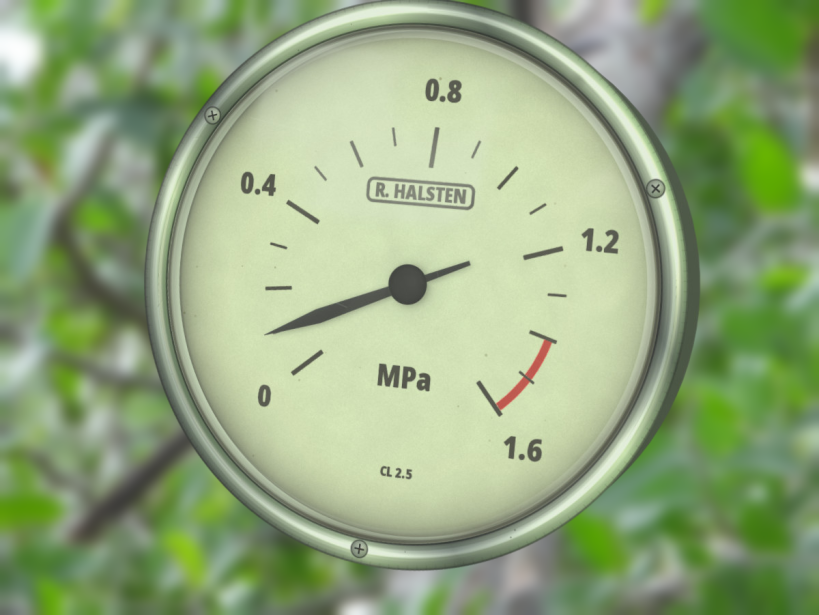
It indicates 0.1 MPa
